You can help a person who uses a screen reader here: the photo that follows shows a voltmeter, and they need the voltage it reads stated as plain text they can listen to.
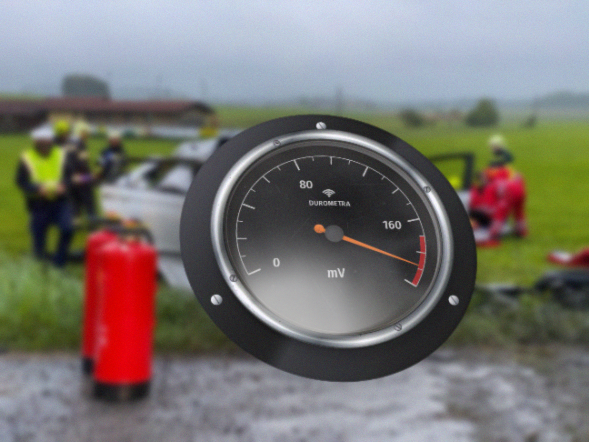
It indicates 190 mV
